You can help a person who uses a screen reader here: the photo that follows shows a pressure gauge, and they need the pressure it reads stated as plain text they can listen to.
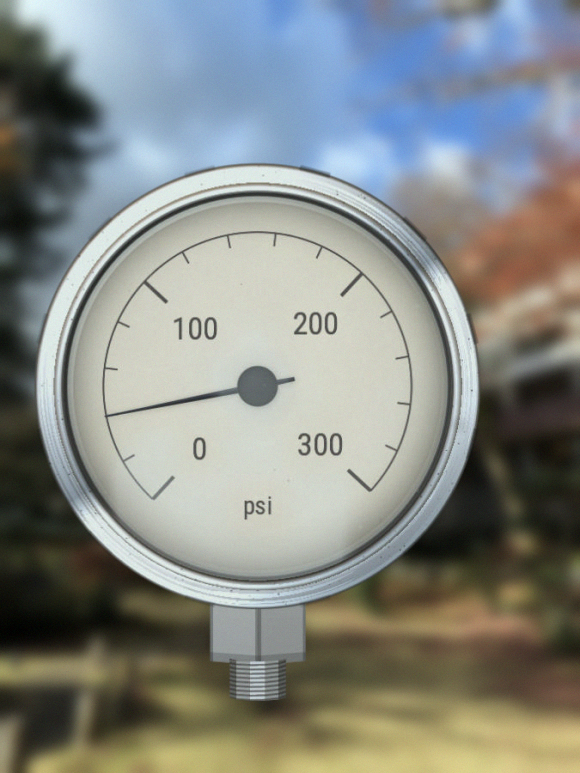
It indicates 40 psi
